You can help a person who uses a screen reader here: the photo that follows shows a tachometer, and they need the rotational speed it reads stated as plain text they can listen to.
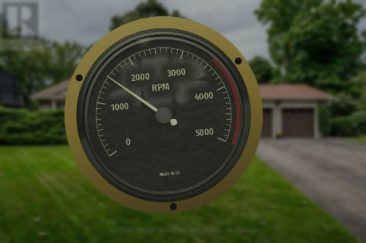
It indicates 1500 rpm
